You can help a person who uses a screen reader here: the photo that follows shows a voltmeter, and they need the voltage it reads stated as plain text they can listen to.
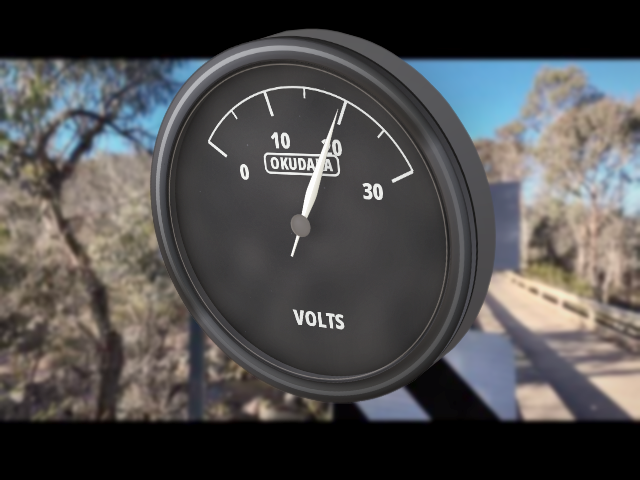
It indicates 20 V
